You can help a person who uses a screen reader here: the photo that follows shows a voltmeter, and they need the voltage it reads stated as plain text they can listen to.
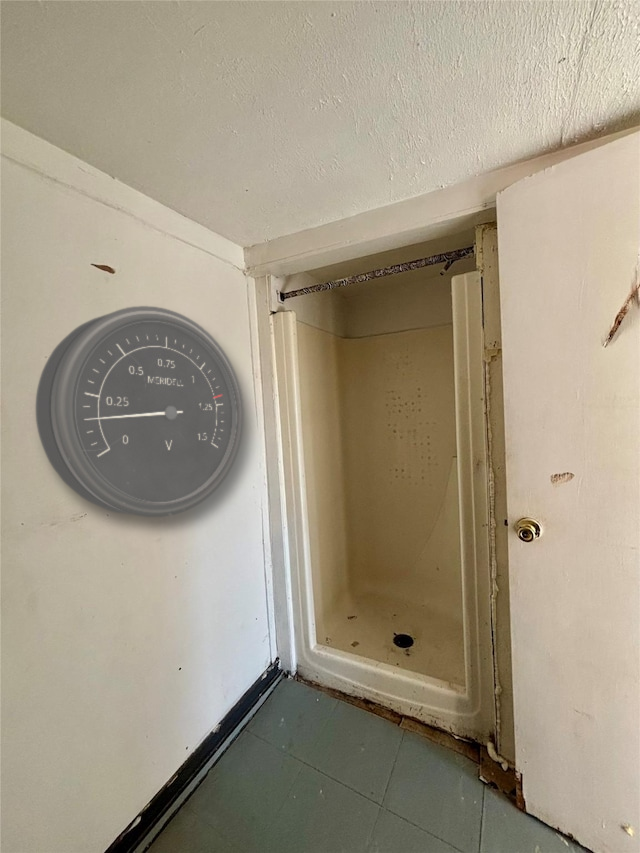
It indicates 0.15 V
